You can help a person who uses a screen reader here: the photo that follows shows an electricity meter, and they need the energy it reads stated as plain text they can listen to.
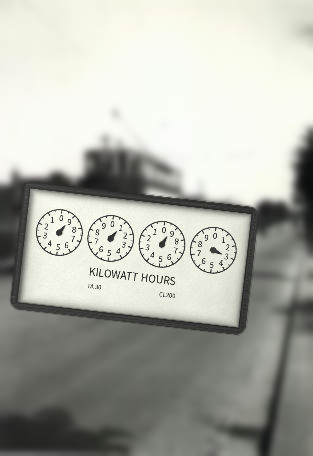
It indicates 9093 kWh
